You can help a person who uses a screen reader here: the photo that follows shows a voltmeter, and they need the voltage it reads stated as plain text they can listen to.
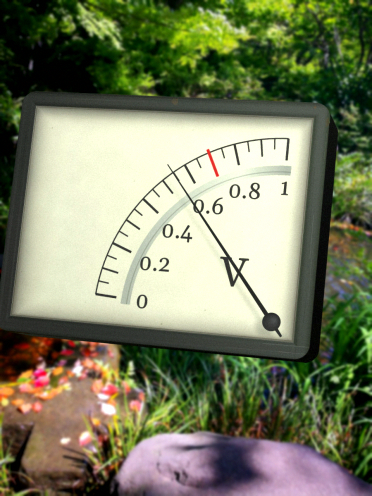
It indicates 0.55 V
